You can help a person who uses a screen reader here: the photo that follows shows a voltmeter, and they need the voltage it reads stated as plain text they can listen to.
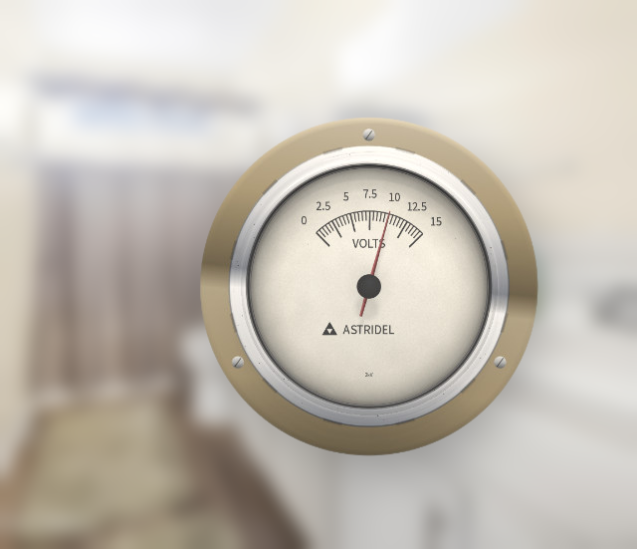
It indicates 10 V
